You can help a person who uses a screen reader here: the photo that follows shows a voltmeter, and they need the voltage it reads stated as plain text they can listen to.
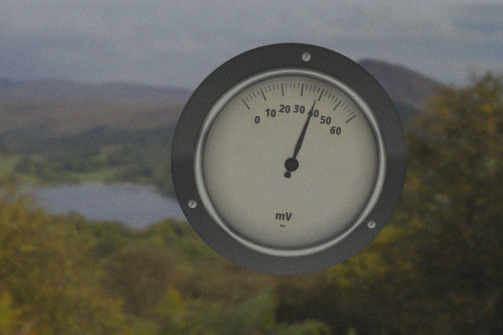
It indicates 38 mV
